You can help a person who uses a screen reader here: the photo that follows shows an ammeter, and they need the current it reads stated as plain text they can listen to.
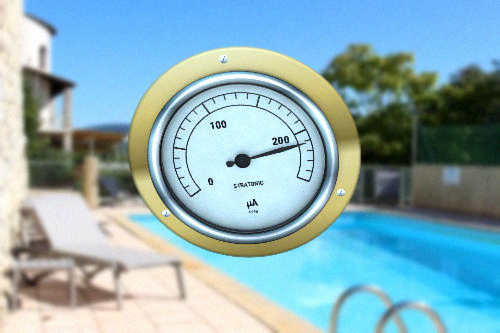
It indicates 210 µA
